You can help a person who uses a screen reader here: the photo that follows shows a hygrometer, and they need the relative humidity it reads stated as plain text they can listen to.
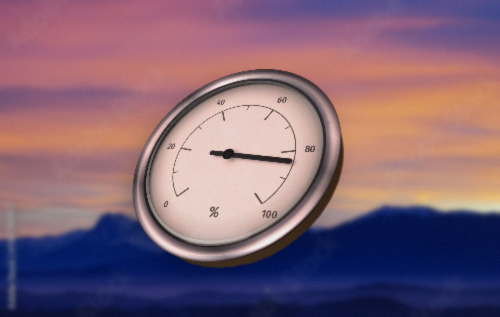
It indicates 85 %
